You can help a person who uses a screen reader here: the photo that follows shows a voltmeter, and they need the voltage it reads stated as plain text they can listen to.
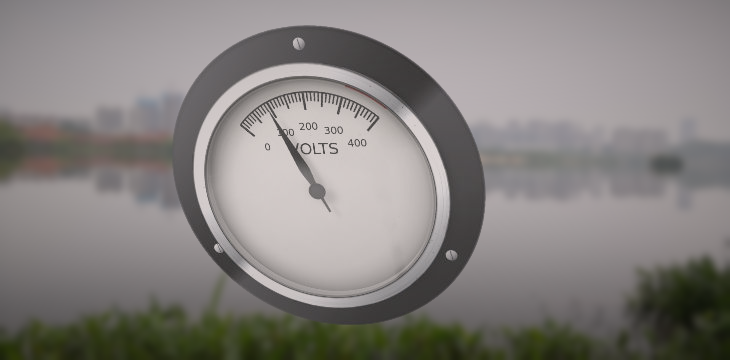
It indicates 100 V
